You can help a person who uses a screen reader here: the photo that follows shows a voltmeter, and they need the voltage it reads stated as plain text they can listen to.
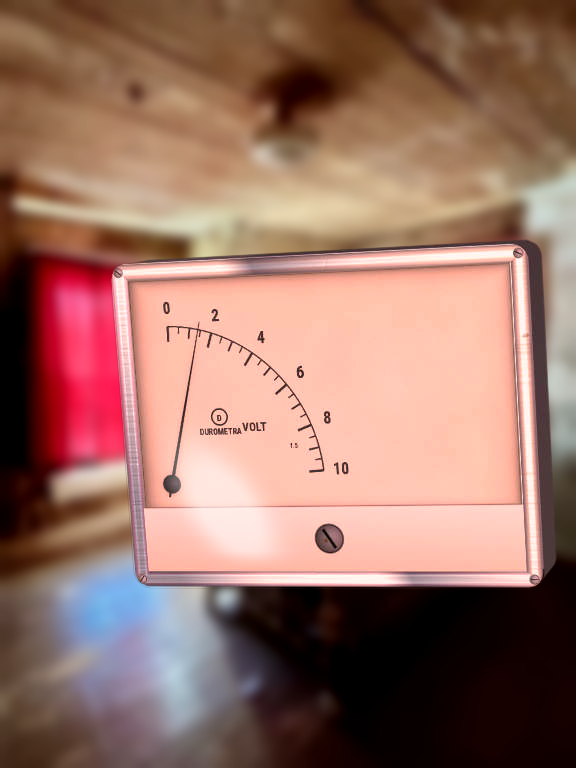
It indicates 1.5 V
